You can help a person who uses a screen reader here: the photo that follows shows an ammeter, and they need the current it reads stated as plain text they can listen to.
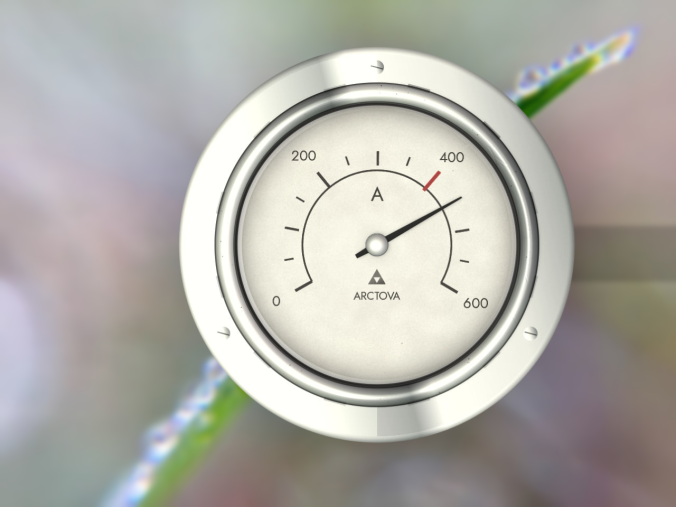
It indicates 450 A
